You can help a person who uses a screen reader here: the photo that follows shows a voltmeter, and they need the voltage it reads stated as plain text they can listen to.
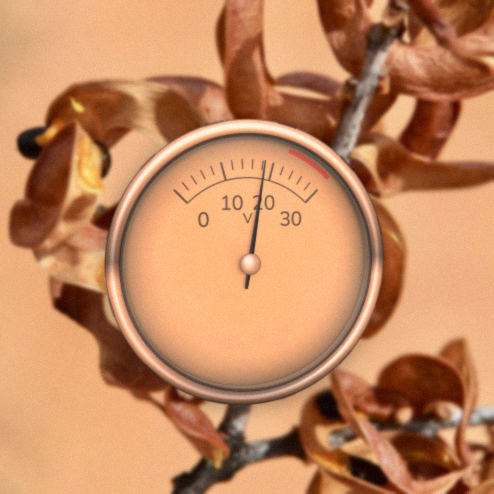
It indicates 18 V
